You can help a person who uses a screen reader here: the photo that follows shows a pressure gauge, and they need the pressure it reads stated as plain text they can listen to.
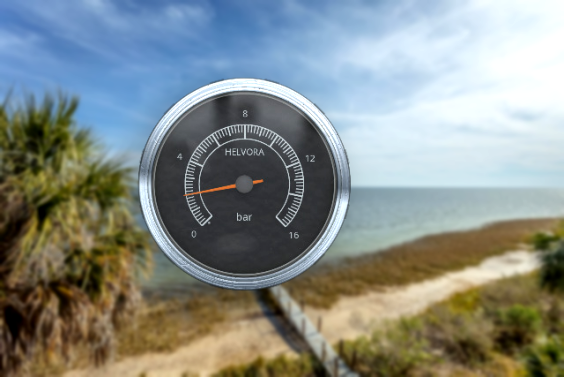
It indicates 2 bar
